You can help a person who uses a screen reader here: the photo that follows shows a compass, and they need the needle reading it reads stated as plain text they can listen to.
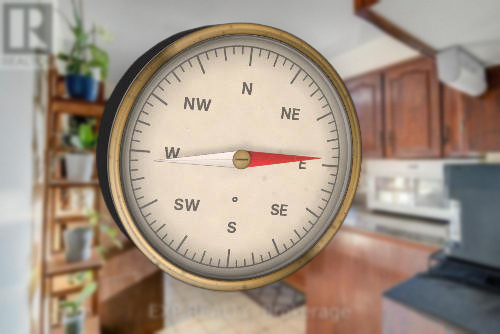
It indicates 85 °
